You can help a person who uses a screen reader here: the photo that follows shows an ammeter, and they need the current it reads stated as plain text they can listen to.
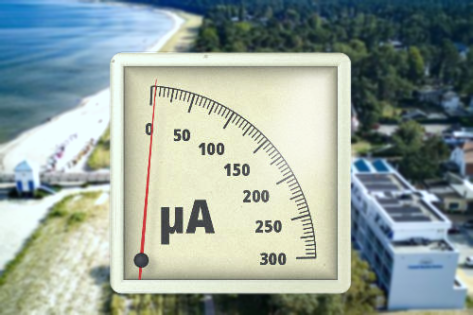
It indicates 5 µA
